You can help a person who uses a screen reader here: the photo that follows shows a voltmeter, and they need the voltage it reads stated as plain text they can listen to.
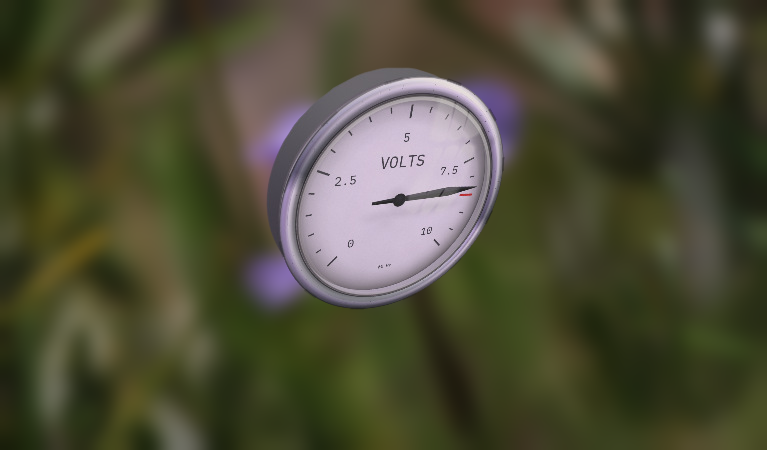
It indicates 8.25 V
